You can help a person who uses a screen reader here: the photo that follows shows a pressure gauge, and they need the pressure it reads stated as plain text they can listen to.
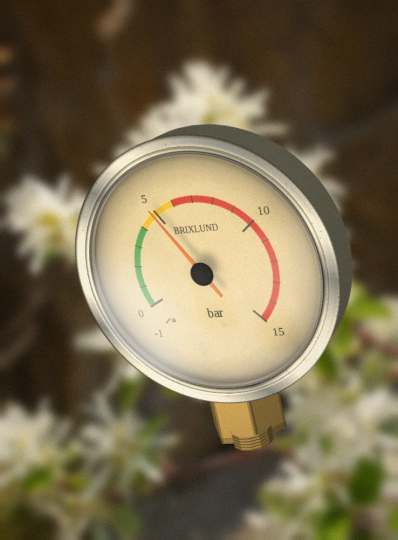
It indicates 5 bar
